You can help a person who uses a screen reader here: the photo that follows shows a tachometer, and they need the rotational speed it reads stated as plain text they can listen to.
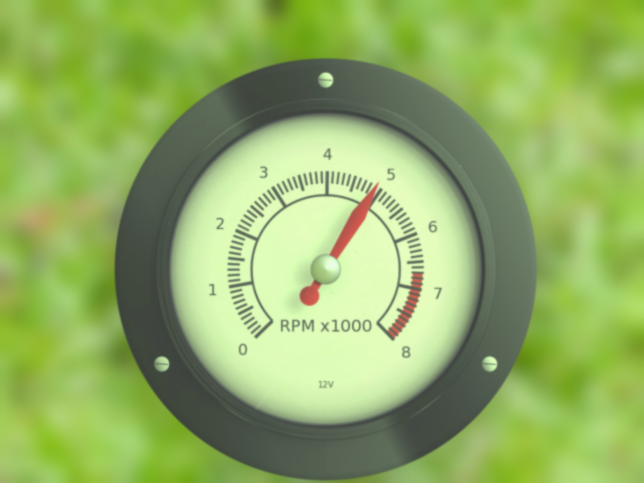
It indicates 4900 rpm
